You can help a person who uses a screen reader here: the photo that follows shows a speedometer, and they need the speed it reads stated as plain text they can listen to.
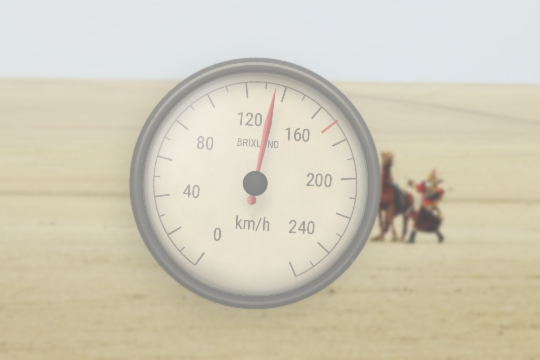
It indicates 135 km/h
